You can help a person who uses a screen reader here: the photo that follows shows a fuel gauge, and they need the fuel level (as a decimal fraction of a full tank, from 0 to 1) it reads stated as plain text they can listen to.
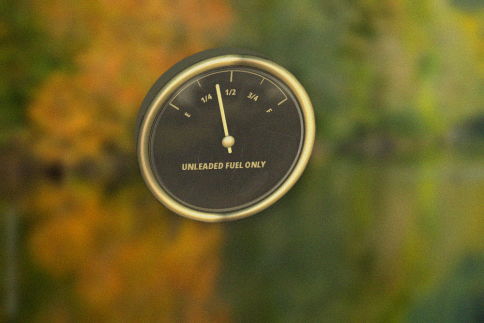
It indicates 0.375
